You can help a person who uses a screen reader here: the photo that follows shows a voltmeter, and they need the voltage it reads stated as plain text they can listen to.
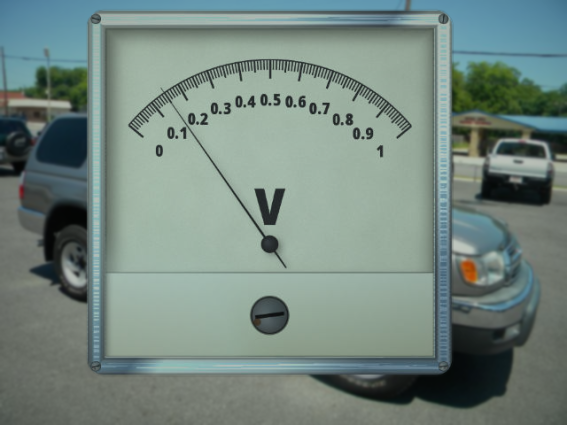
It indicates 0.15 V
